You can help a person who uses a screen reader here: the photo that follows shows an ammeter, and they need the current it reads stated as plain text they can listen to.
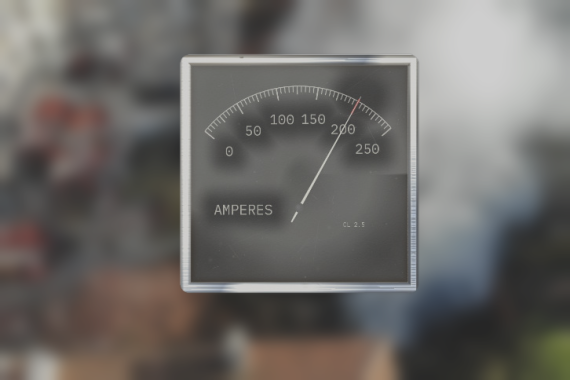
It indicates 200 A
